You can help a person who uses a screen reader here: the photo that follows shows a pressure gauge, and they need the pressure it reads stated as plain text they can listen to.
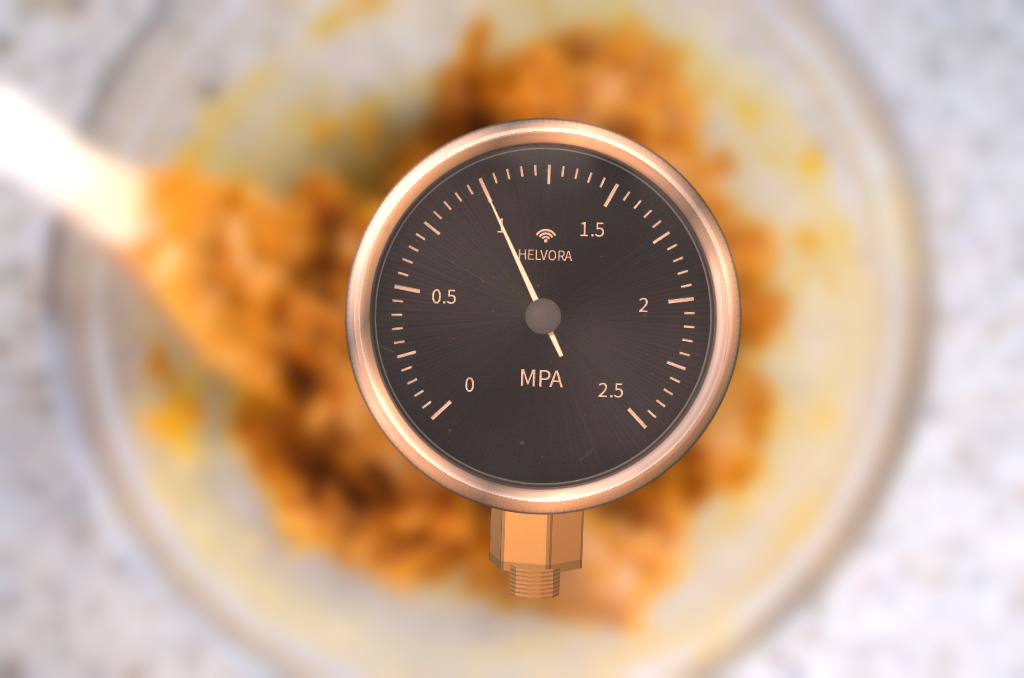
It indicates 1 MPa
